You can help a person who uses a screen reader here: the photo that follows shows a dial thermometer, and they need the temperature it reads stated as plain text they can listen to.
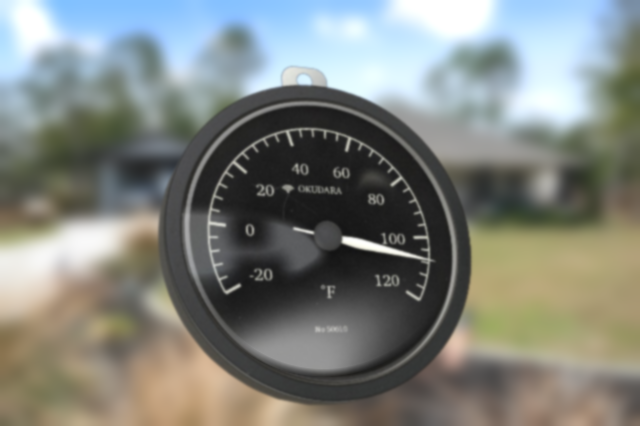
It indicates 108 °F
